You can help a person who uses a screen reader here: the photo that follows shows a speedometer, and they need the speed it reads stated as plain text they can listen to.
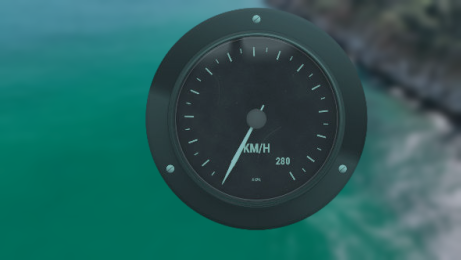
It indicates 0 km/h
